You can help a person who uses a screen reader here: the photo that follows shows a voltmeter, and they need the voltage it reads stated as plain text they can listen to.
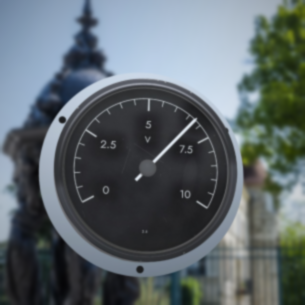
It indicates 6.75 V
